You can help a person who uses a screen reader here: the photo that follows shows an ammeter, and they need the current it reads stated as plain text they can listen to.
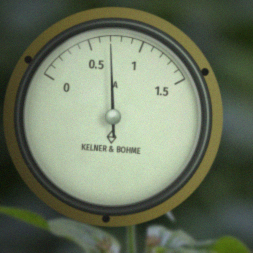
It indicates 0.7 A
